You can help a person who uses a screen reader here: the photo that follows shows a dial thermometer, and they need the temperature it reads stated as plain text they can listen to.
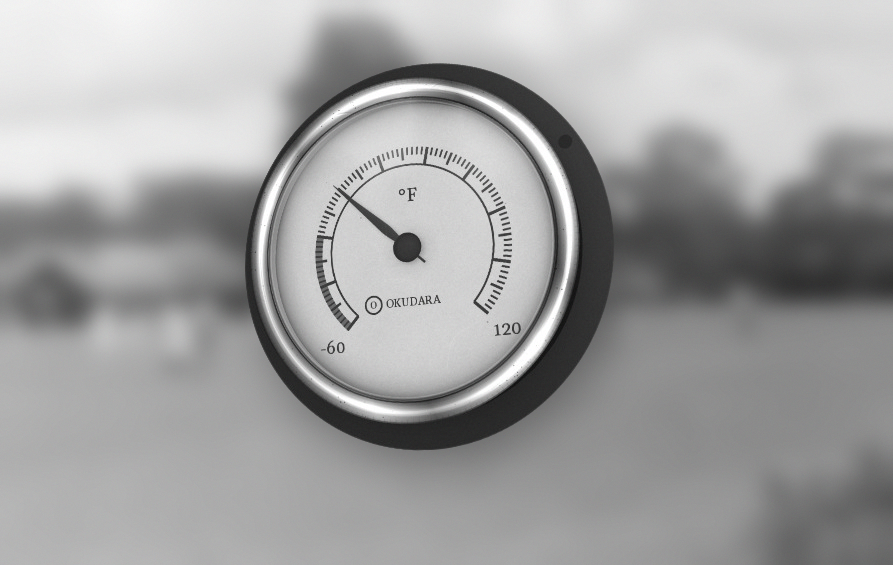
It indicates 0 °F
